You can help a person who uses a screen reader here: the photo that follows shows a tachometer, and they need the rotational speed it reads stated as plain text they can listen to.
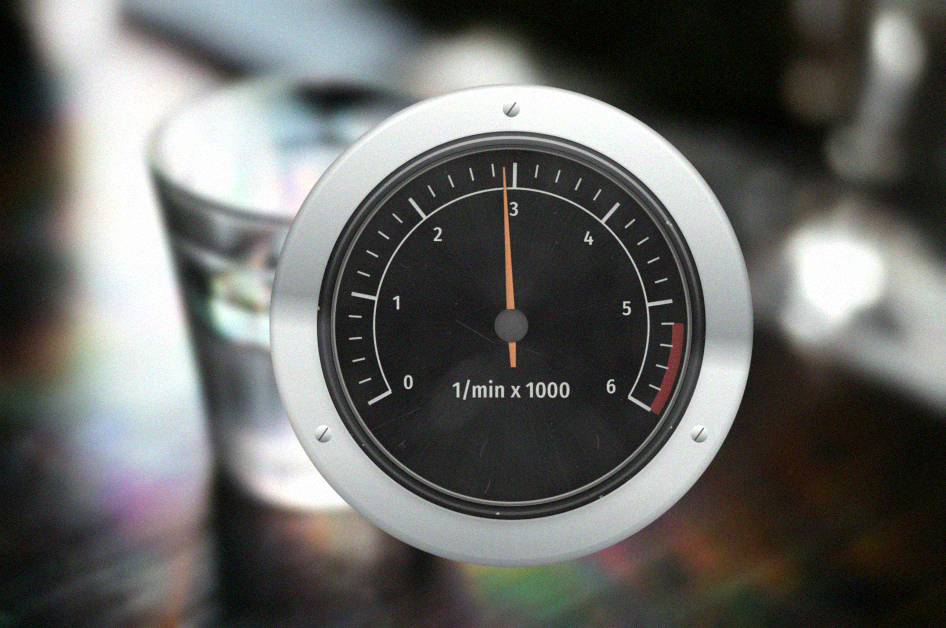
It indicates 2900 rpm
